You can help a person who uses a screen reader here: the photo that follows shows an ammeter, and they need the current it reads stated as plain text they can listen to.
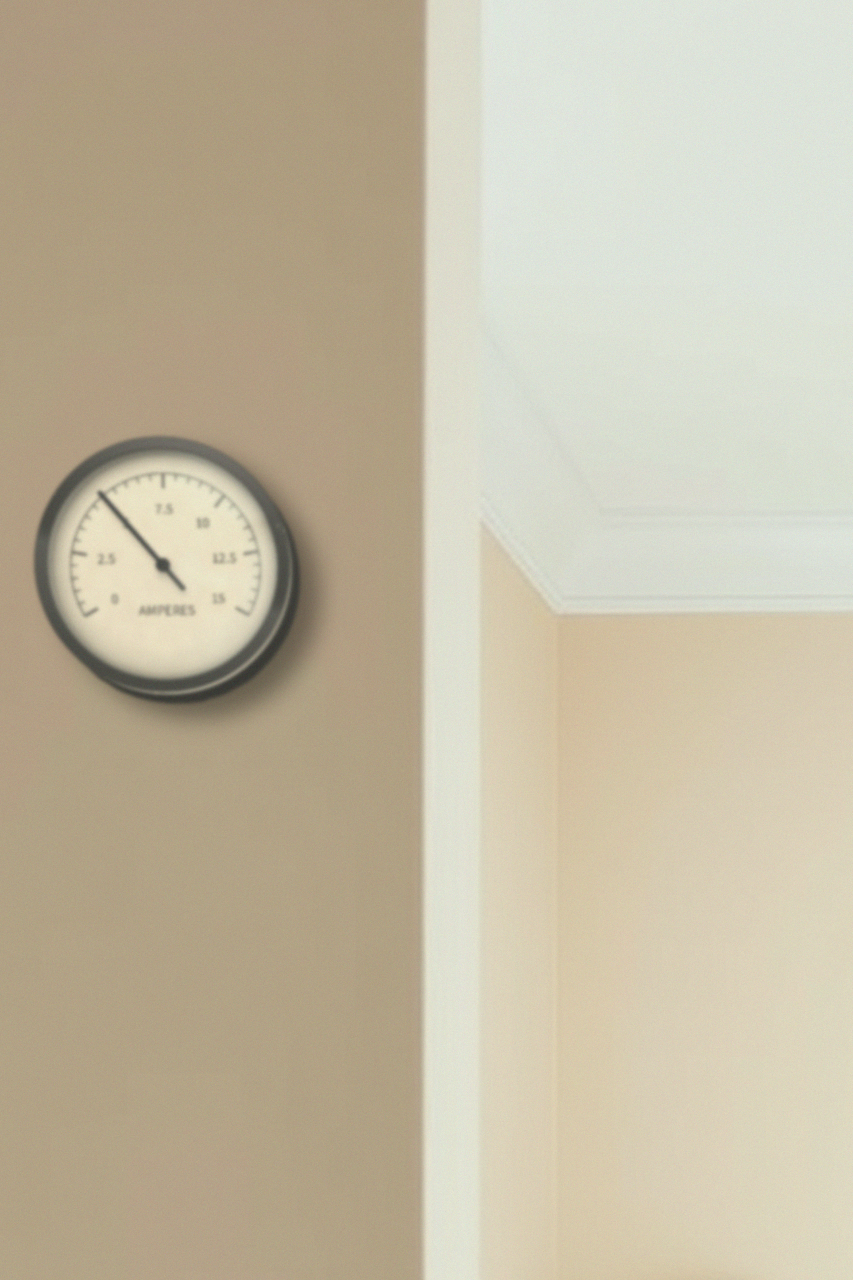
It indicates 5 A
